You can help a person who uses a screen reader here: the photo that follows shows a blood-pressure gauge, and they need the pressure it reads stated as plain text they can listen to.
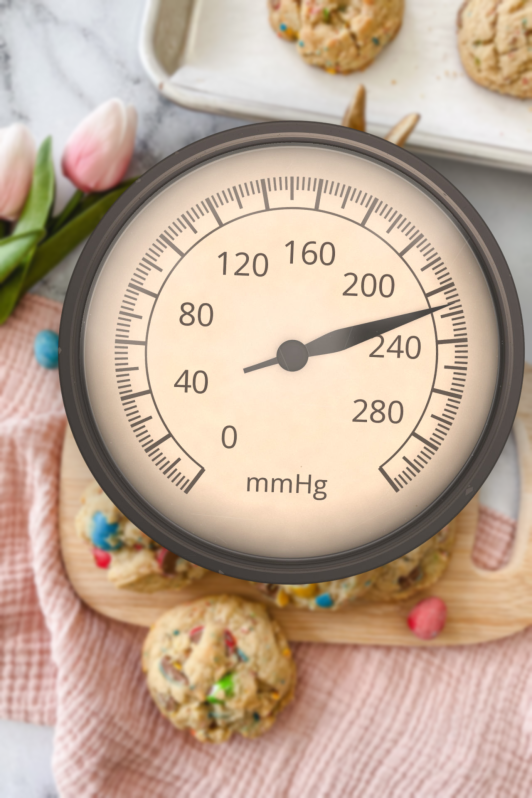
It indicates 226 mmHg
